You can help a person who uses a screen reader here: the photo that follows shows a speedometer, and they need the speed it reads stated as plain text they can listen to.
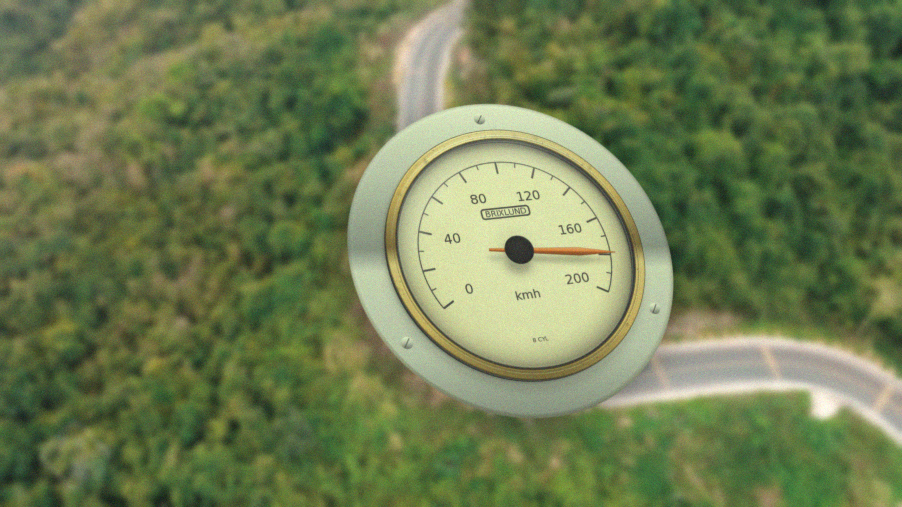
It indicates 180 km/h
